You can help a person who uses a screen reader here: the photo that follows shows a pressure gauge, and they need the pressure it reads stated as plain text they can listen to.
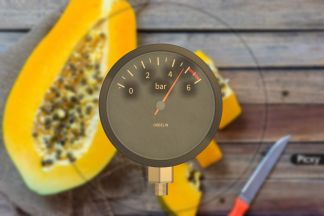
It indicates 4.75 bar
